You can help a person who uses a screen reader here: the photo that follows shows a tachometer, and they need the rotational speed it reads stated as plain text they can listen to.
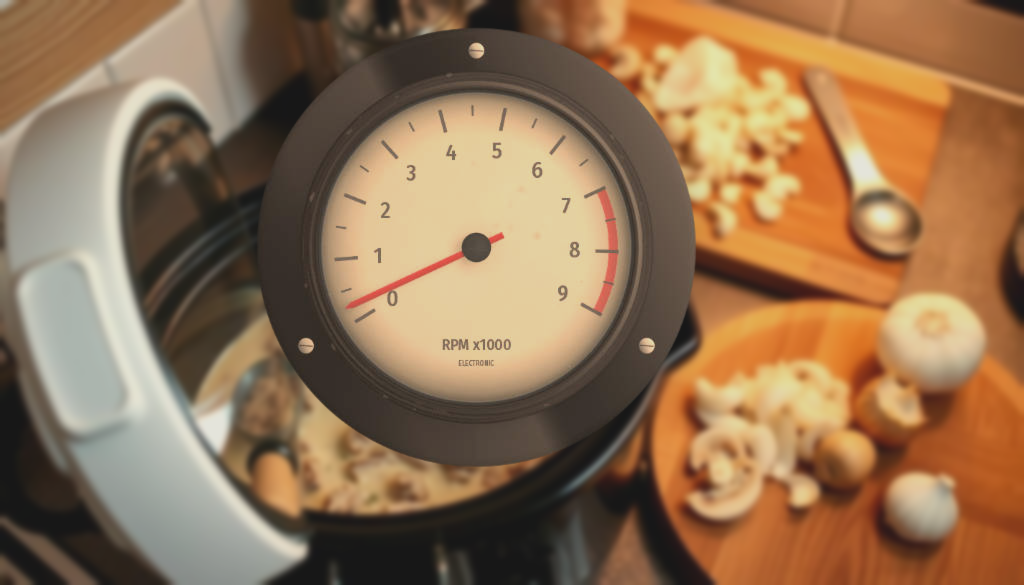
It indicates 250 rpm
